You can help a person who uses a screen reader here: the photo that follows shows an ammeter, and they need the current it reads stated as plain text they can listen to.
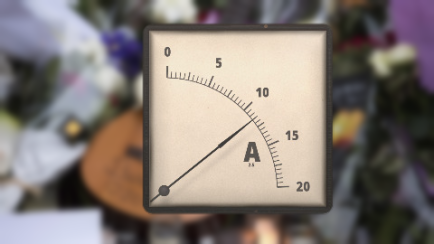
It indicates 11.5 A
